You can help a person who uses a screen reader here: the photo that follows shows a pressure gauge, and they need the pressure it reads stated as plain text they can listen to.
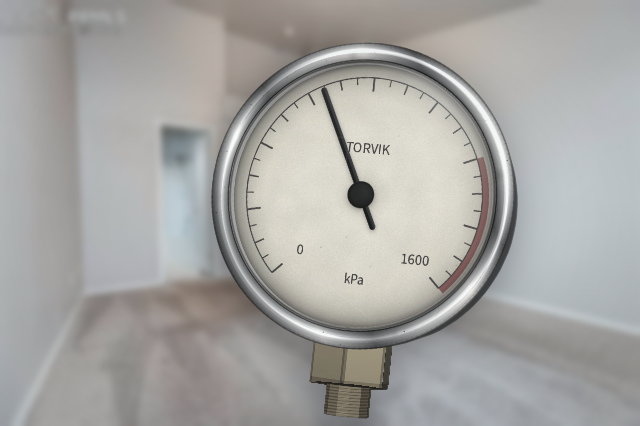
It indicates 650 kPa
